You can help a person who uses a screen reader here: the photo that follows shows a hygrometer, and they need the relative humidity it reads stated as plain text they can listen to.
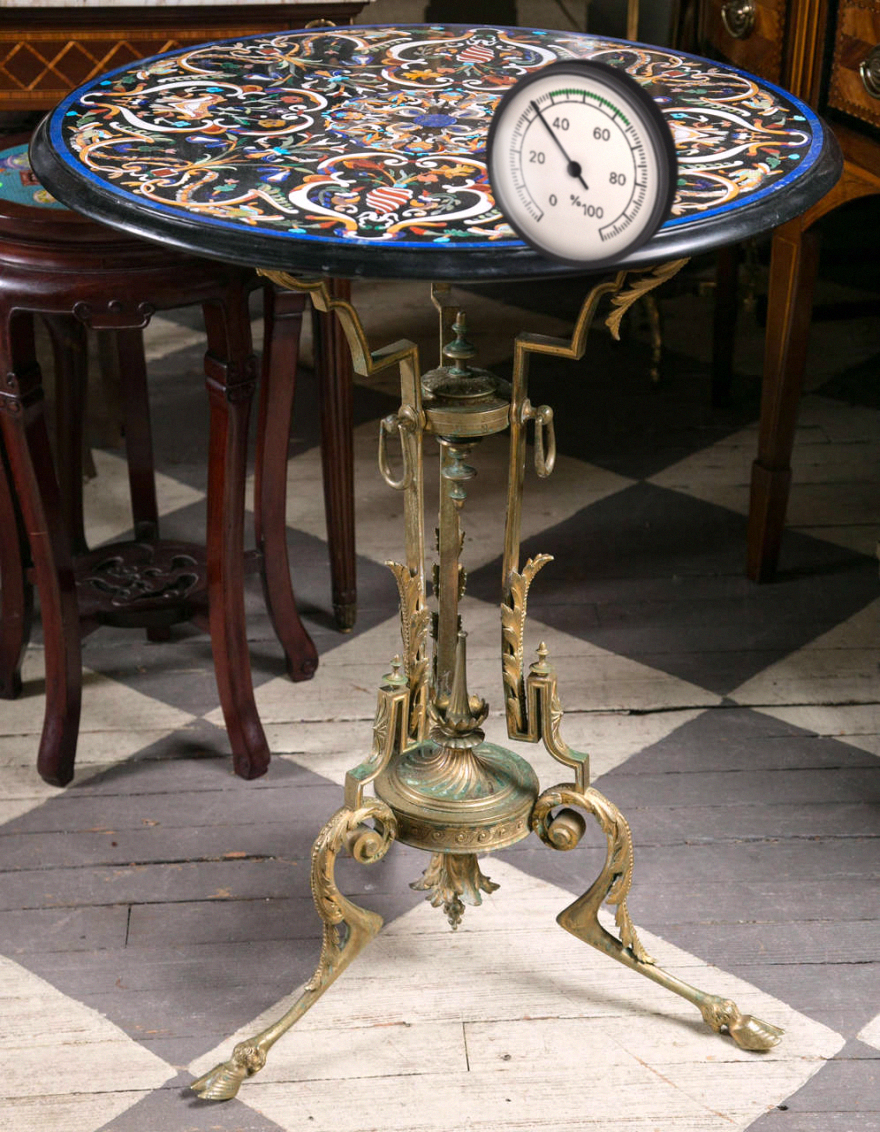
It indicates 35 %
